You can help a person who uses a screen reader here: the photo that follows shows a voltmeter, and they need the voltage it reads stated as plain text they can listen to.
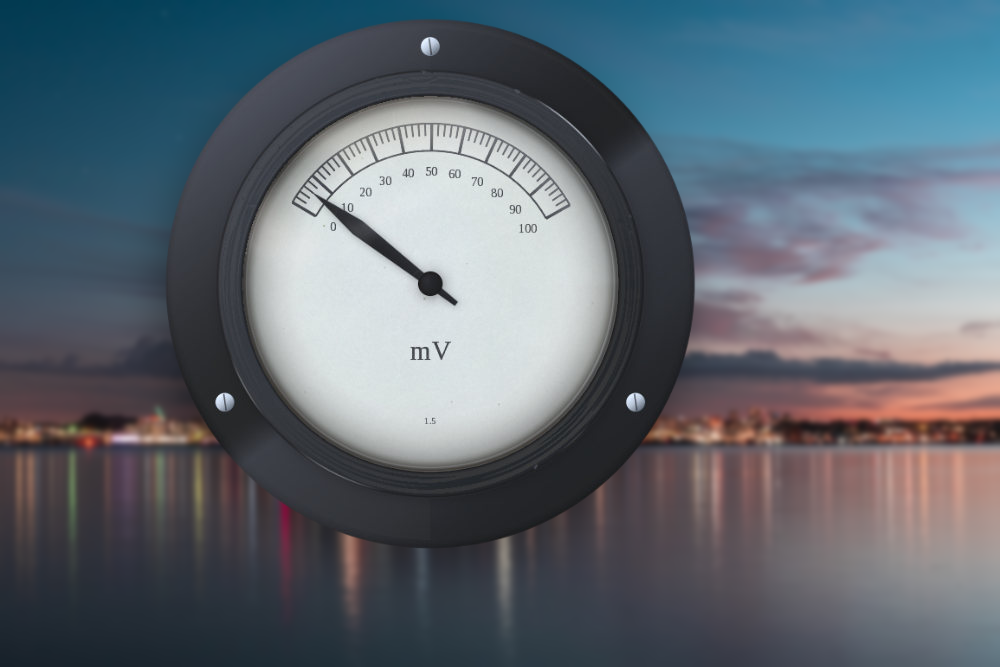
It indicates 6 mV
